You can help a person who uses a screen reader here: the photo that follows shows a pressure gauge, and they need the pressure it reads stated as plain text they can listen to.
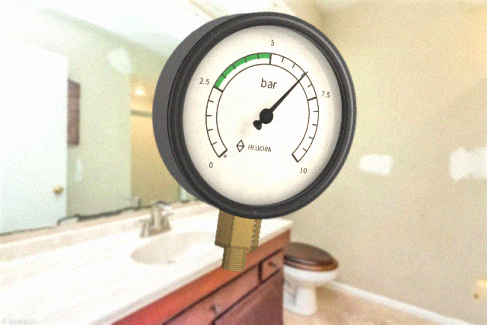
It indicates 6.5 bar
